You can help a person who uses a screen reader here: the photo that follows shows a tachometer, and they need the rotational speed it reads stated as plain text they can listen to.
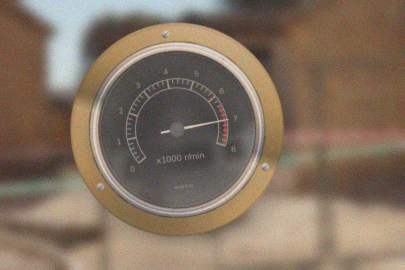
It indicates 7000 rpm
